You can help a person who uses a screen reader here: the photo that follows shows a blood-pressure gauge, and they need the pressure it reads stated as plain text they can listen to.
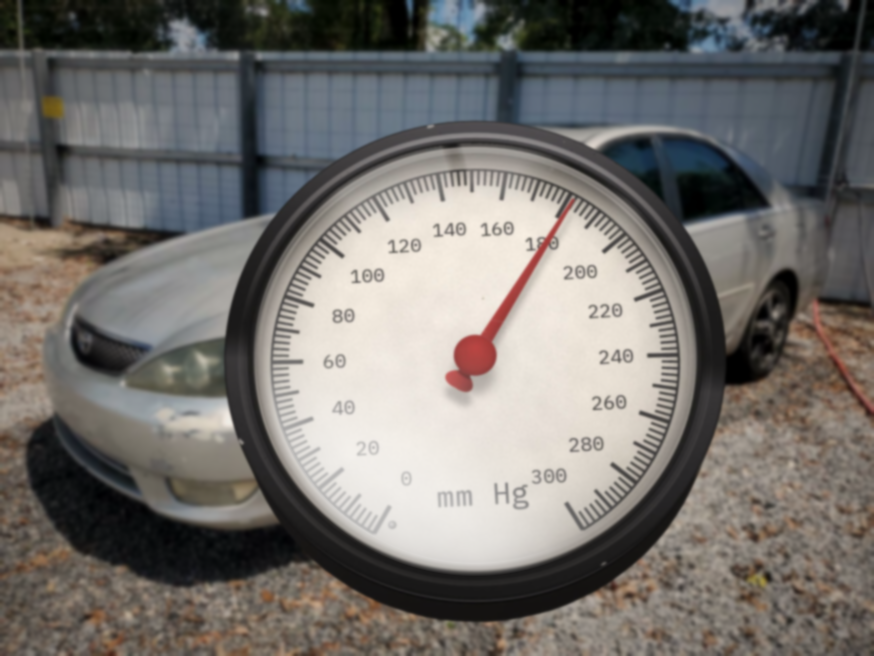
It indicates 182 mmHg
